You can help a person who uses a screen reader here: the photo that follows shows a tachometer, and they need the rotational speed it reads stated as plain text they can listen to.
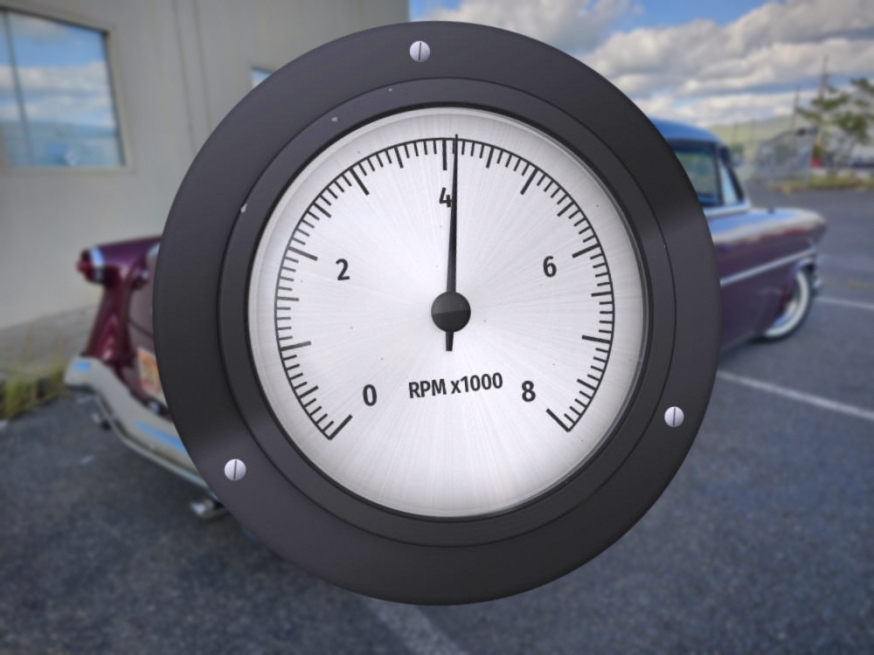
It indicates 4100 rpm
